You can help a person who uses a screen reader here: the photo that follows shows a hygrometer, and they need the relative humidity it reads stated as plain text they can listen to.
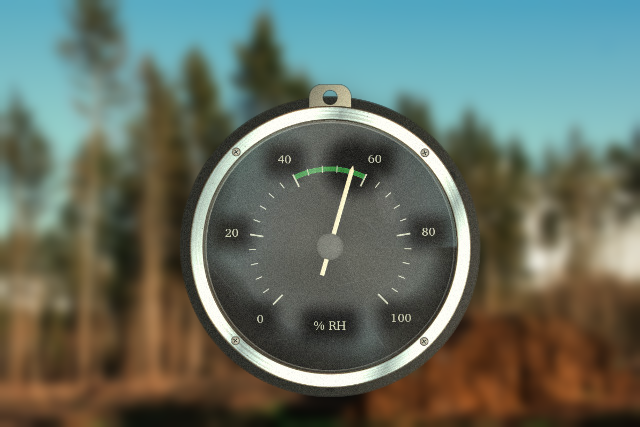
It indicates 56 %
